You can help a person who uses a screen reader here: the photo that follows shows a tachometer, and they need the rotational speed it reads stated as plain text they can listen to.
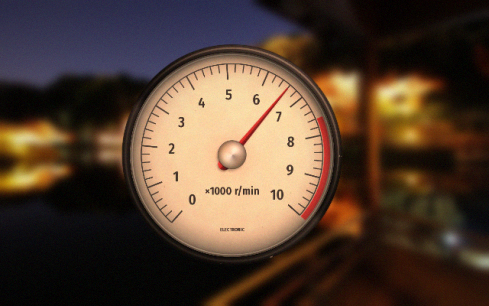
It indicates 6600 rpm
